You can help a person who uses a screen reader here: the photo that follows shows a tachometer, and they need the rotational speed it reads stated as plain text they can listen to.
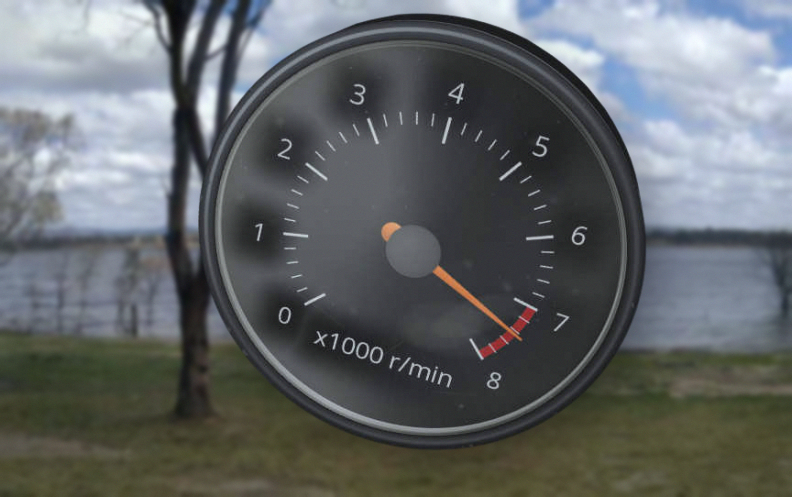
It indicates 7400 rpm
